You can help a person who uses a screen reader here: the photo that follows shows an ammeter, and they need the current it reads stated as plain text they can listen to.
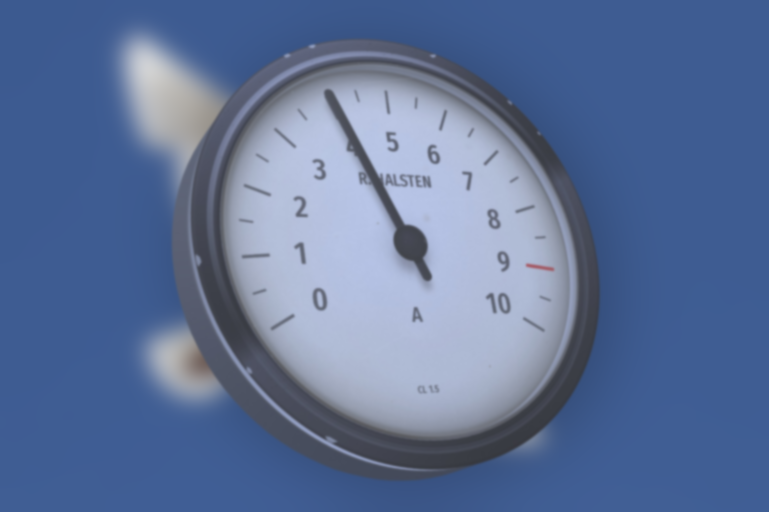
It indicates 4 A
